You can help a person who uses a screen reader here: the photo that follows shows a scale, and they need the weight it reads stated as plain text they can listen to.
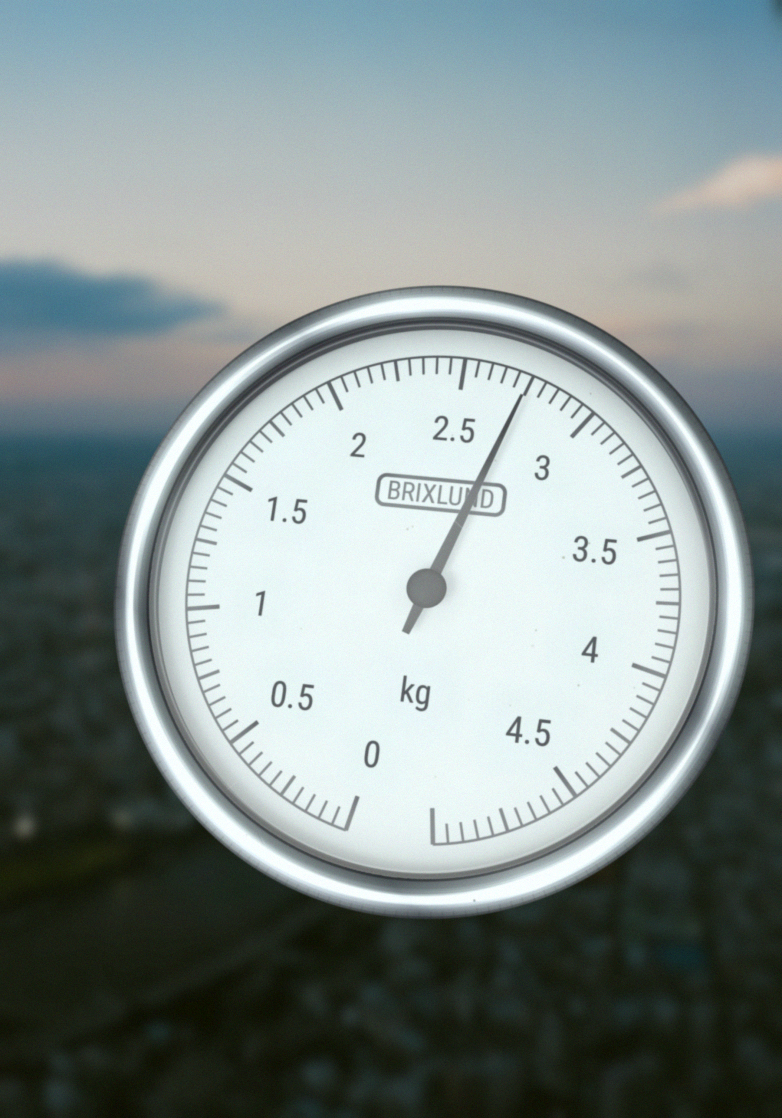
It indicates 2.75 kg
